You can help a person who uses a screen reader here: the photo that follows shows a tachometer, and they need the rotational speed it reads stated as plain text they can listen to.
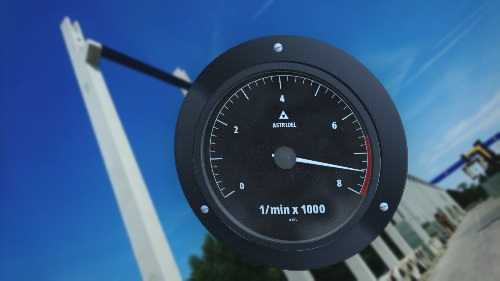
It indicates 7400 rpm
